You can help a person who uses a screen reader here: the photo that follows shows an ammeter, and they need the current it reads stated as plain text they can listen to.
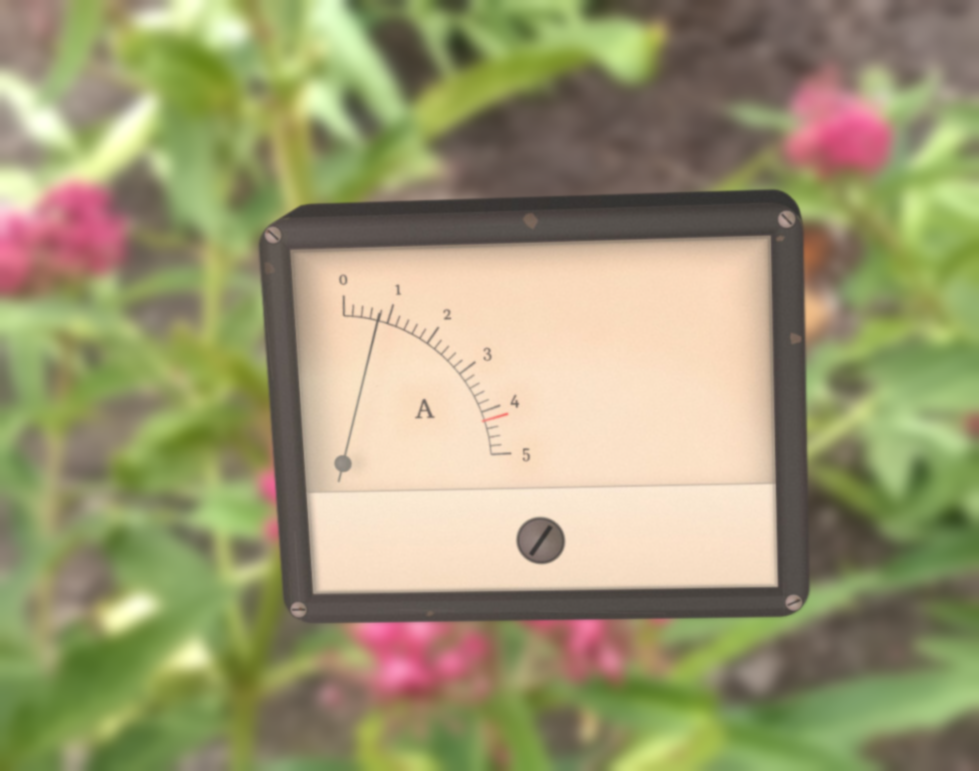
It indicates 0.8 A
